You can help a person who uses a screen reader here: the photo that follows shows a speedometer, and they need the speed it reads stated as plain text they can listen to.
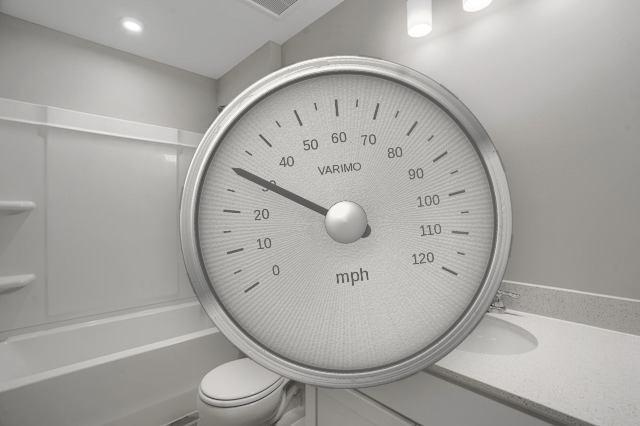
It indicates 30 mph
